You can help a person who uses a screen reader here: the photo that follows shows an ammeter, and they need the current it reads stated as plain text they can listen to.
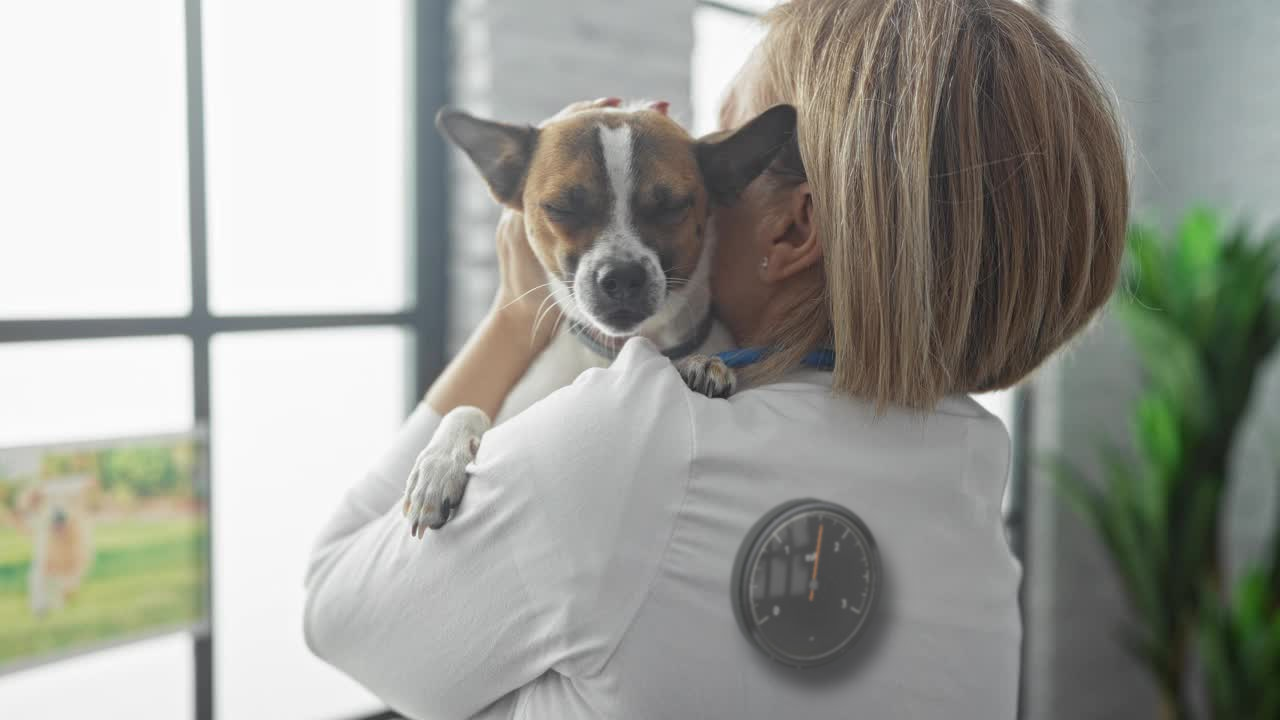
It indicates 1.6 mA
